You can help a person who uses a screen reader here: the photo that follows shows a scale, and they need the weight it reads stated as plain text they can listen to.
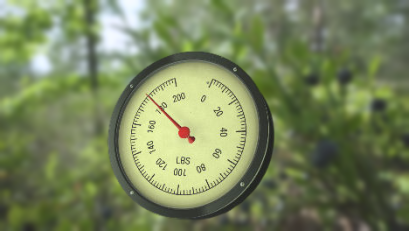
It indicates 180 lb
